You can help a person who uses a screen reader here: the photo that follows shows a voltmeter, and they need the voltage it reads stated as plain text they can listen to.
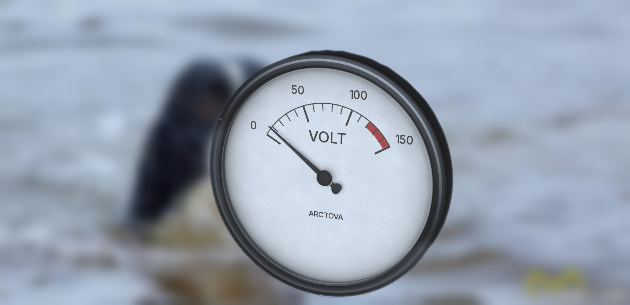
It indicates 10 V
